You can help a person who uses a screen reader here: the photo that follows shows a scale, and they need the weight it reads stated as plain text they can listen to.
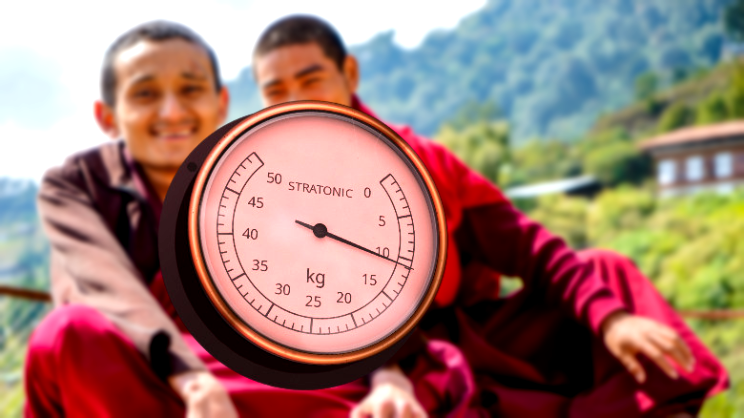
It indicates 11 kg
